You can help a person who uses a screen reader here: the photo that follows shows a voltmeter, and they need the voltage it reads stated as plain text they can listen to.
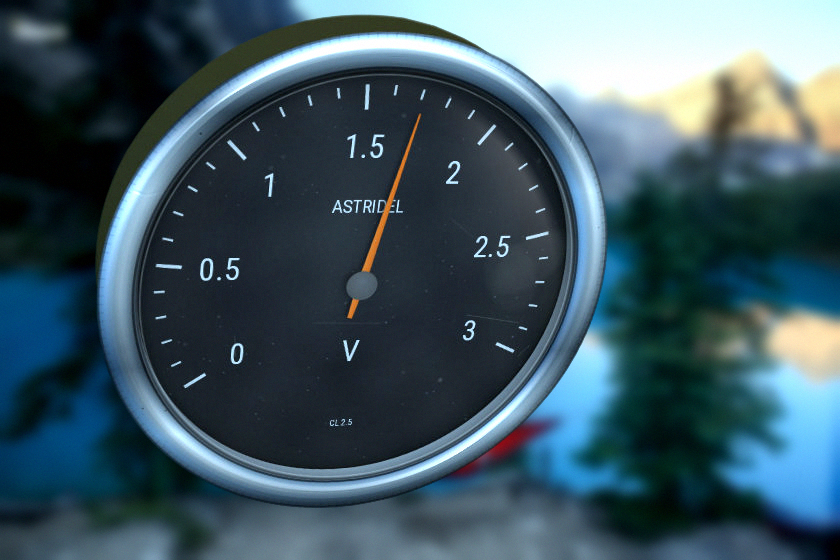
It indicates 1.7 V
